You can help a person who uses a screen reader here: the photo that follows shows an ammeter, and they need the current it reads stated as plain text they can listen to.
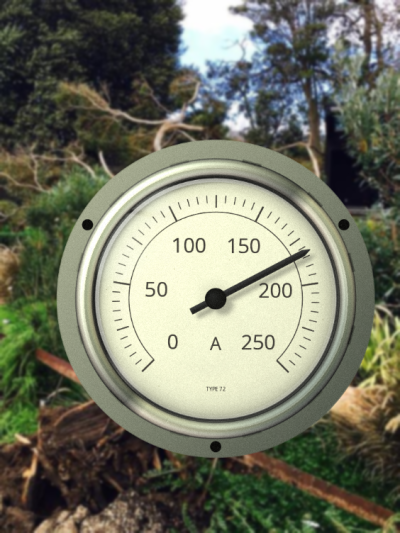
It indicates 182.5 A
